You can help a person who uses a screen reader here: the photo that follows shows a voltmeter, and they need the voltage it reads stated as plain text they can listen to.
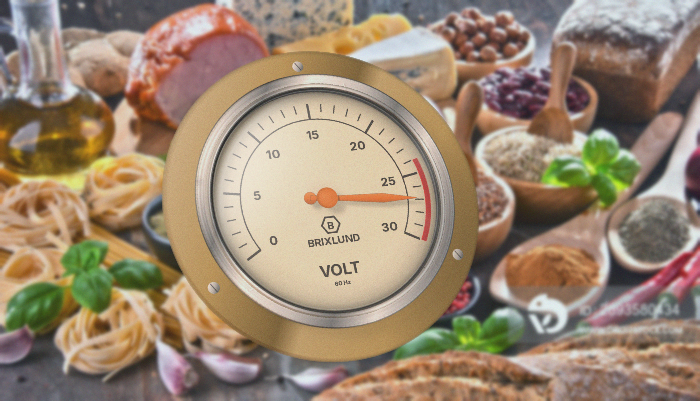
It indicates 27 V
